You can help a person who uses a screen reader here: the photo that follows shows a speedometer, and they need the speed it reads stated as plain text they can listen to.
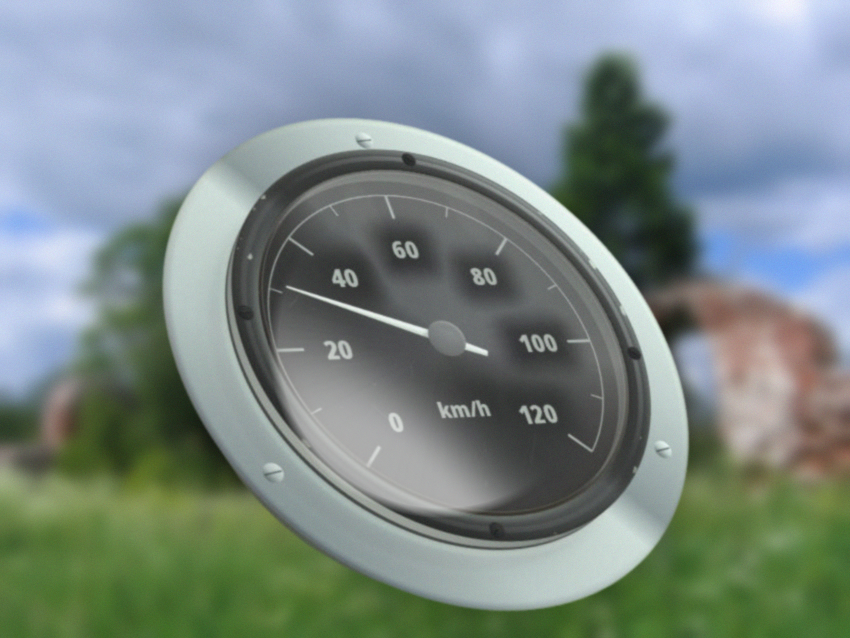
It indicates 30 km/h
